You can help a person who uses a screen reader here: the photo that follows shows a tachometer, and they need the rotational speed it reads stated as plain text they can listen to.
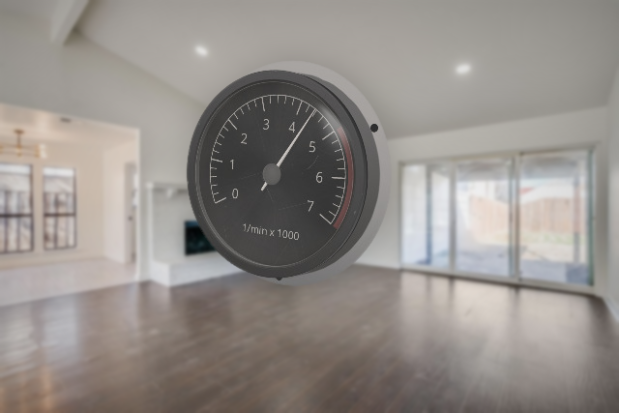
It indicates 4400 rpm
